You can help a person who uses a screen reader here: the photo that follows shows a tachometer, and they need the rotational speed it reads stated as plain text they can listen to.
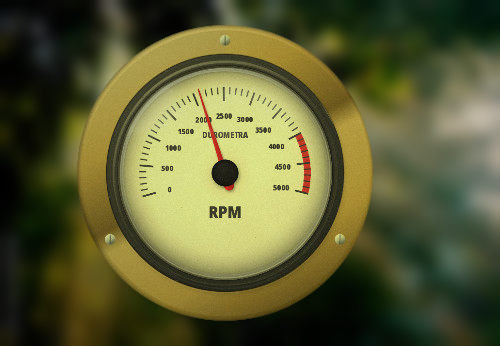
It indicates 2100 rpm
